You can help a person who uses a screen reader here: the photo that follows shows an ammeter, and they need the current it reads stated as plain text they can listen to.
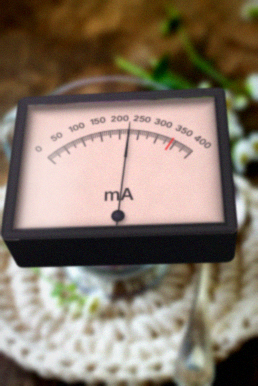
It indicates 225 mA
